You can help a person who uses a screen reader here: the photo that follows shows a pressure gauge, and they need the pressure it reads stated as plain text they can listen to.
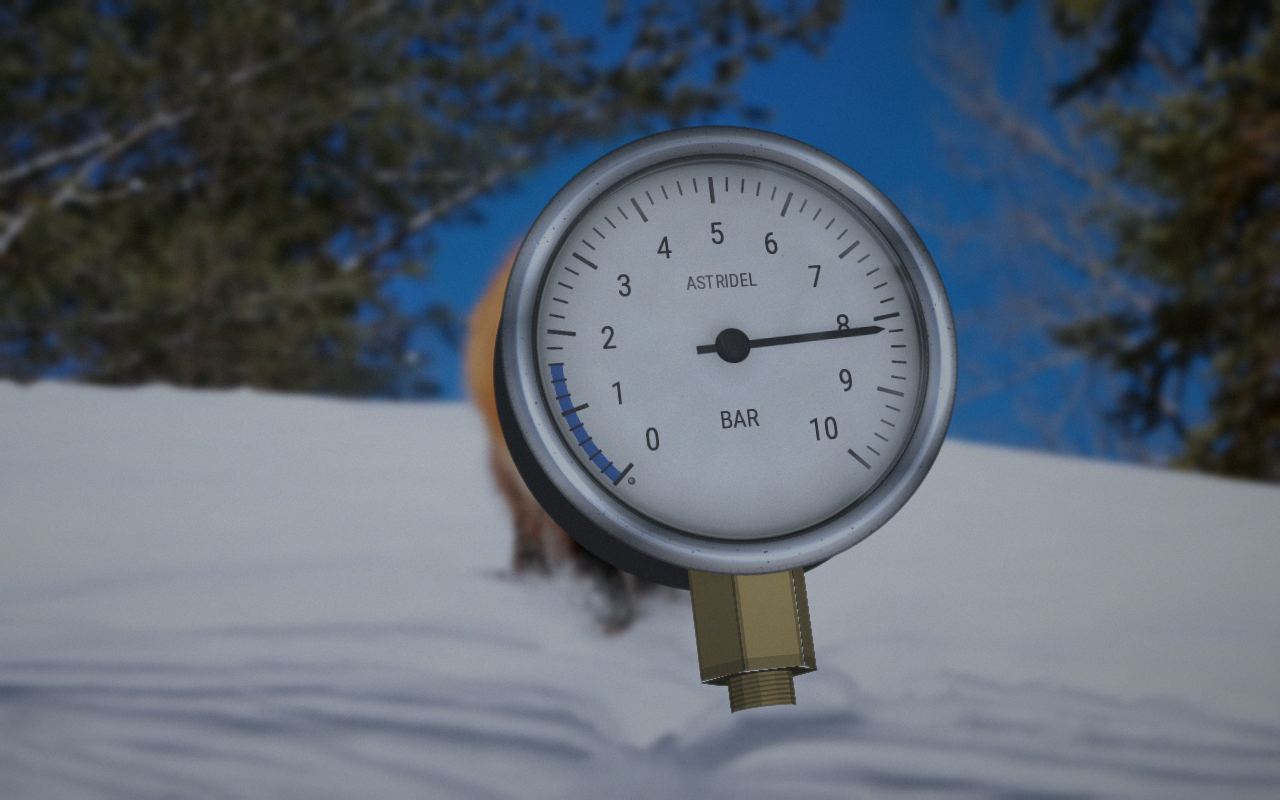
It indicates 8.2 bar
